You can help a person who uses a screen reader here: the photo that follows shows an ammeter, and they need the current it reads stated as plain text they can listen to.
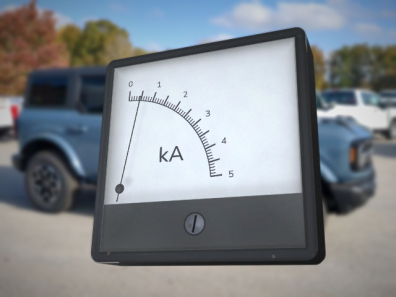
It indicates 0.5 kA
